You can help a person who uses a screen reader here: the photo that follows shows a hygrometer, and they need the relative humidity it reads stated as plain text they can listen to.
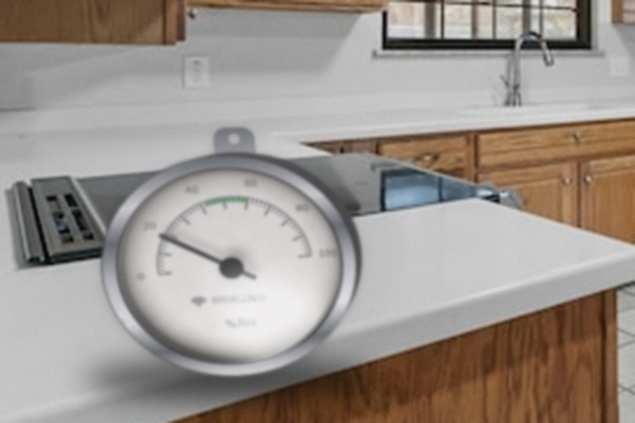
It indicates 20 %
